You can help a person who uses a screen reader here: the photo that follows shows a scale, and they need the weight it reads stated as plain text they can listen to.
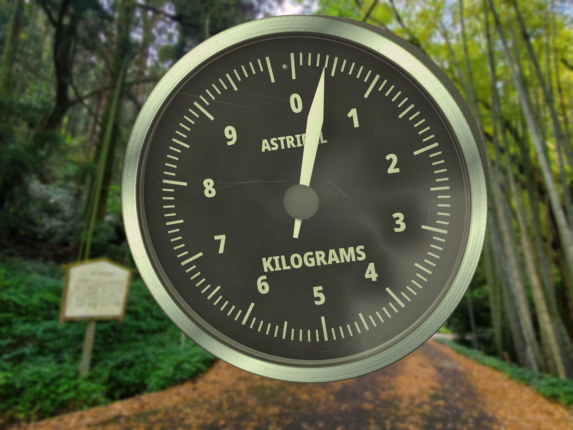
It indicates 0.4 kg
